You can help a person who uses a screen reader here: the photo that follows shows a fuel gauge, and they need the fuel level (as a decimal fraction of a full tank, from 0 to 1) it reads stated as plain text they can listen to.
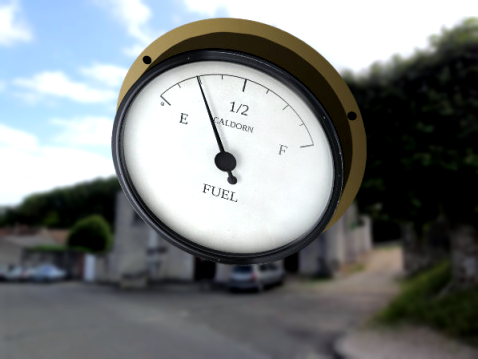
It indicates 0.25
